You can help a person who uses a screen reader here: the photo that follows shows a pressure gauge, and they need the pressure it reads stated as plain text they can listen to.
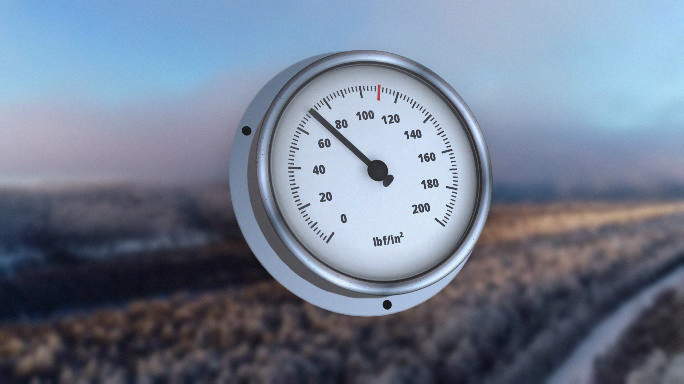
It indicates 70 psi
